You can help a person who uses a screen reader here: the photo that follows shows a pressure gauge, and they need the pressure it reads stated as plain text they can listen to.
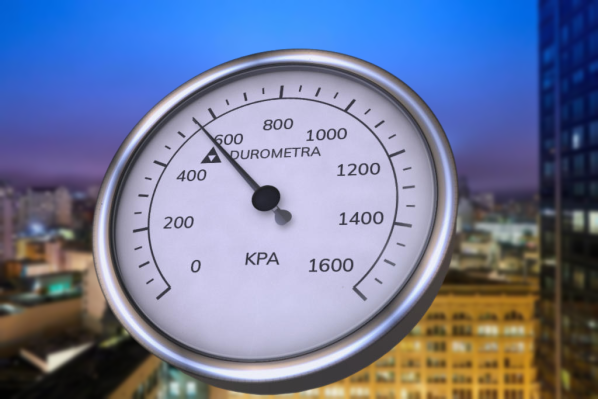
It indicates 550 kPa
